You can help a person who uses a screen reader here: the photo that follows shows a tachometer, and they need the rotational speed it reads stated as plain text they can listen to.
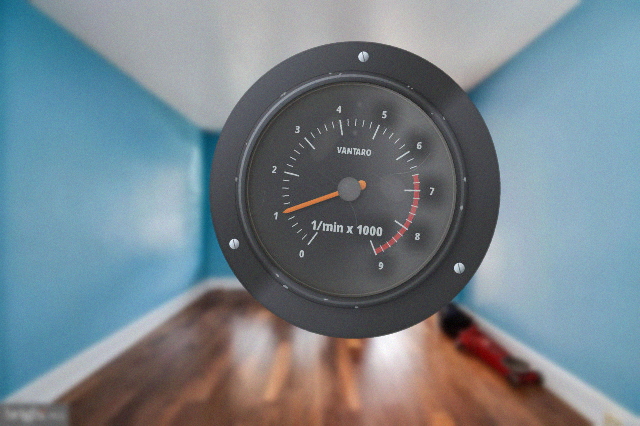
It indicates 1000 rpm
